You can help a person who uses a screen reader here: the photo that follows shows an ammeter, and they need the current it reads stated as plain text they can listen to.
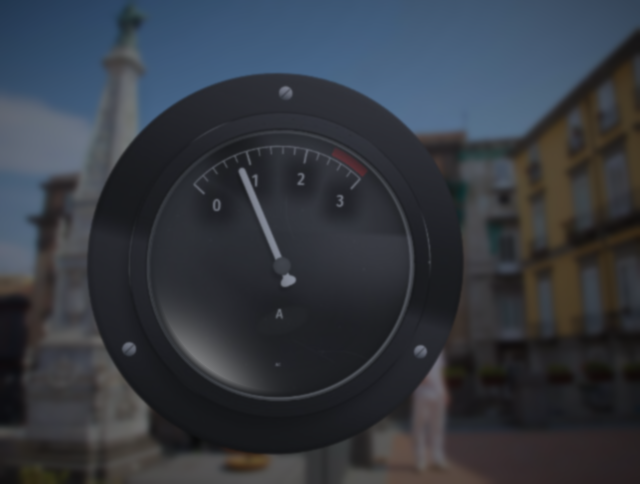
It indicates 0.8 A
